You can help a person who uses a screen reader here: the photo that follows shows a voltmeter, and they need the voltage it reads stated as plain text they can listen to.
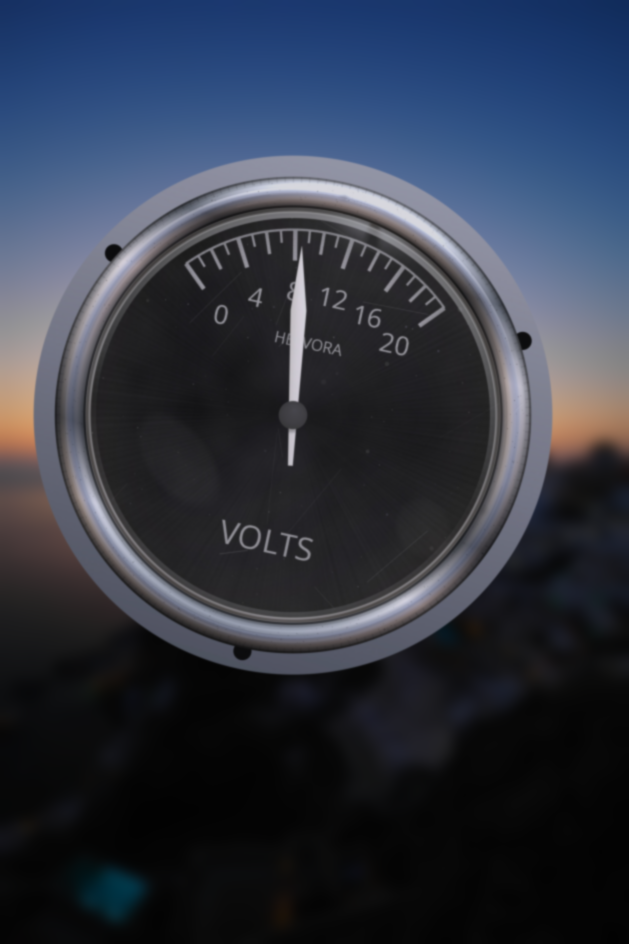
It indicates 8.5 V
